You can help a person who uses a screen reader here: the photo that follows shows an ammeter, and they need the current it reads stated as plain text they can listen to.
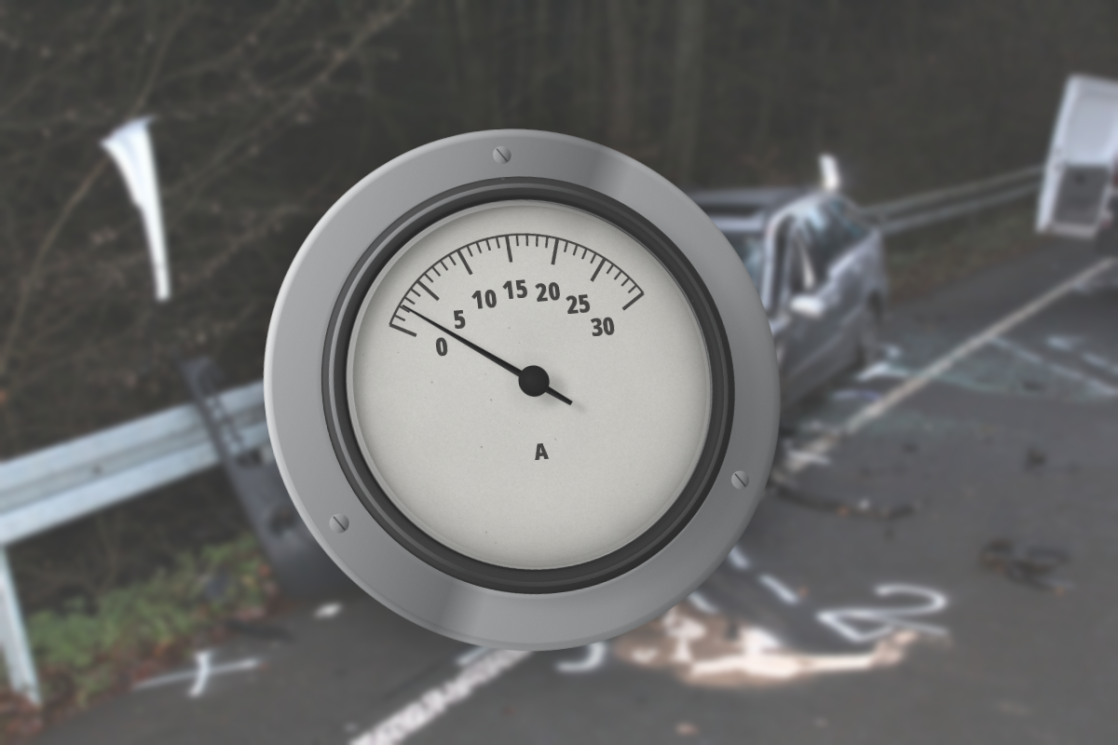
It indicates 2 A
